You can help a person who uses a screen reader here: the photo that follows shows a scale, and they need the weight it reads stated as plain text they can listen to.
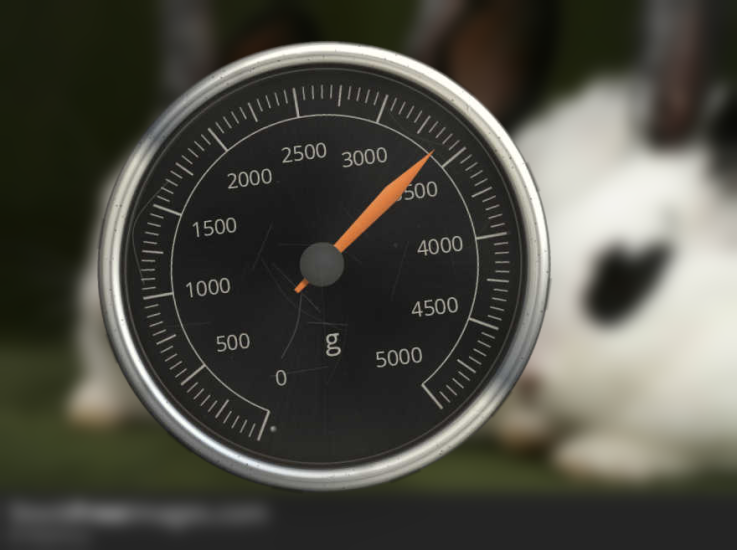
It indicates 3400 g
